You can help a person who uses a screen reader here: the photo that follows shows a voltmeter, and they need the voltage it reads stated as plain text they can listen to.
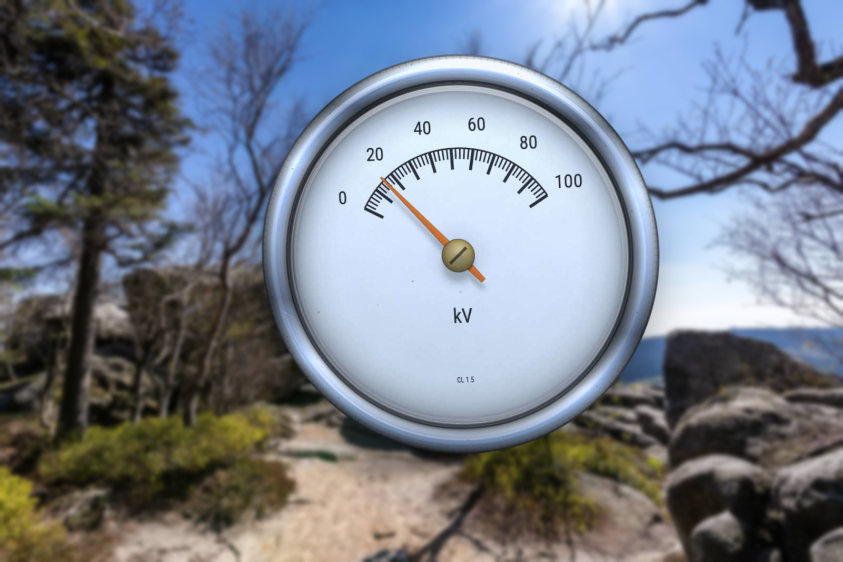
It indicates 16 kV
